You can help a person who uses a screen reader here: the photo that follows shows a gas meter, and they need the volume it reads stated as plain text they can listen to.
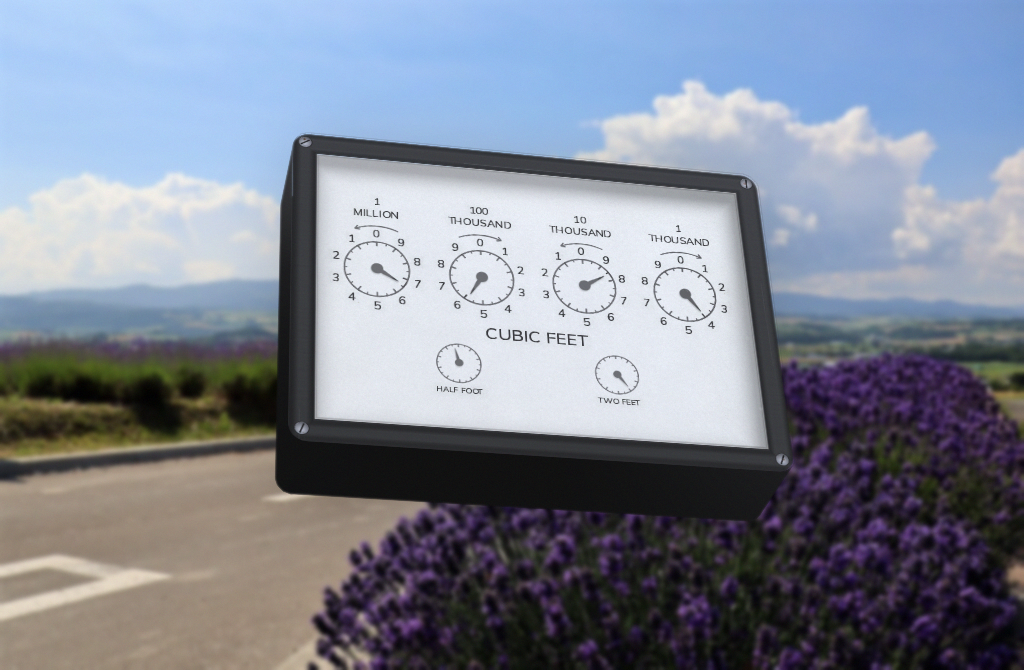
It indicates 658400 ft³
